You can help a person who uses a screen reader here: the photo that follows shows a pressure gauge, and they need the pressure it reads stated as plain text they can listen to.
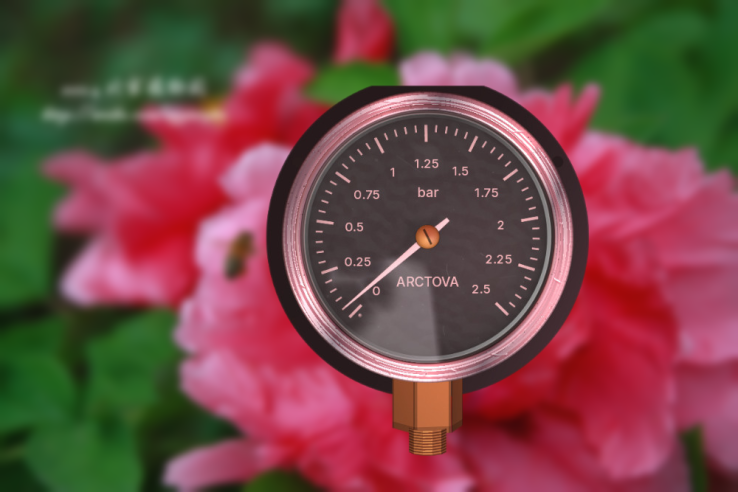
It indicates 0.05 bar
